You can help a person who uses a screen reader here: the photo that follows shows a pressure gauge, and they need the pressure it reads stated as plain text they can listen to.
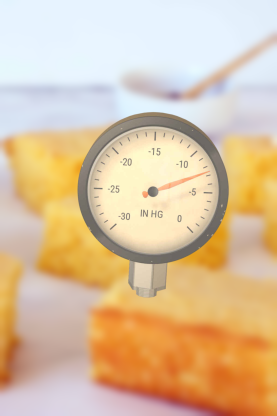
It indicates -7.5 inHg
